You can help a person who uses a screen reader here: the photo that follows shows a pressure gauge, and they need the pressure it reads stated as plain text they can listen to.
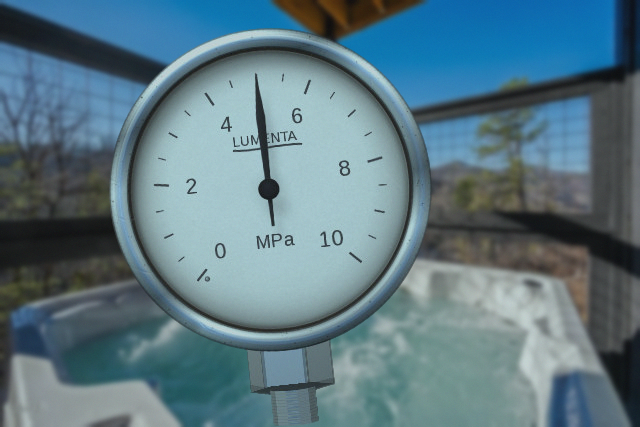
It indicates 5 MPa
